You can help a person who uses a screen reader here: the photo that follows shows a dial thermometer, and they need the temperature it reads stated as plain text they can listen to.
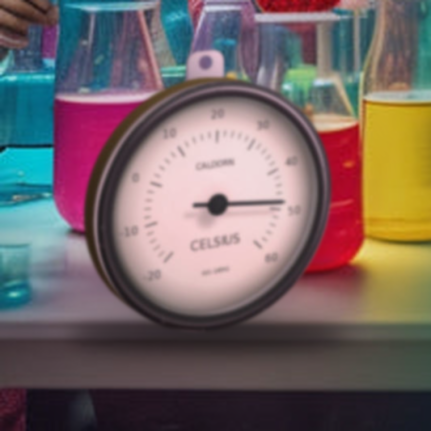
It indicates 48 °C
